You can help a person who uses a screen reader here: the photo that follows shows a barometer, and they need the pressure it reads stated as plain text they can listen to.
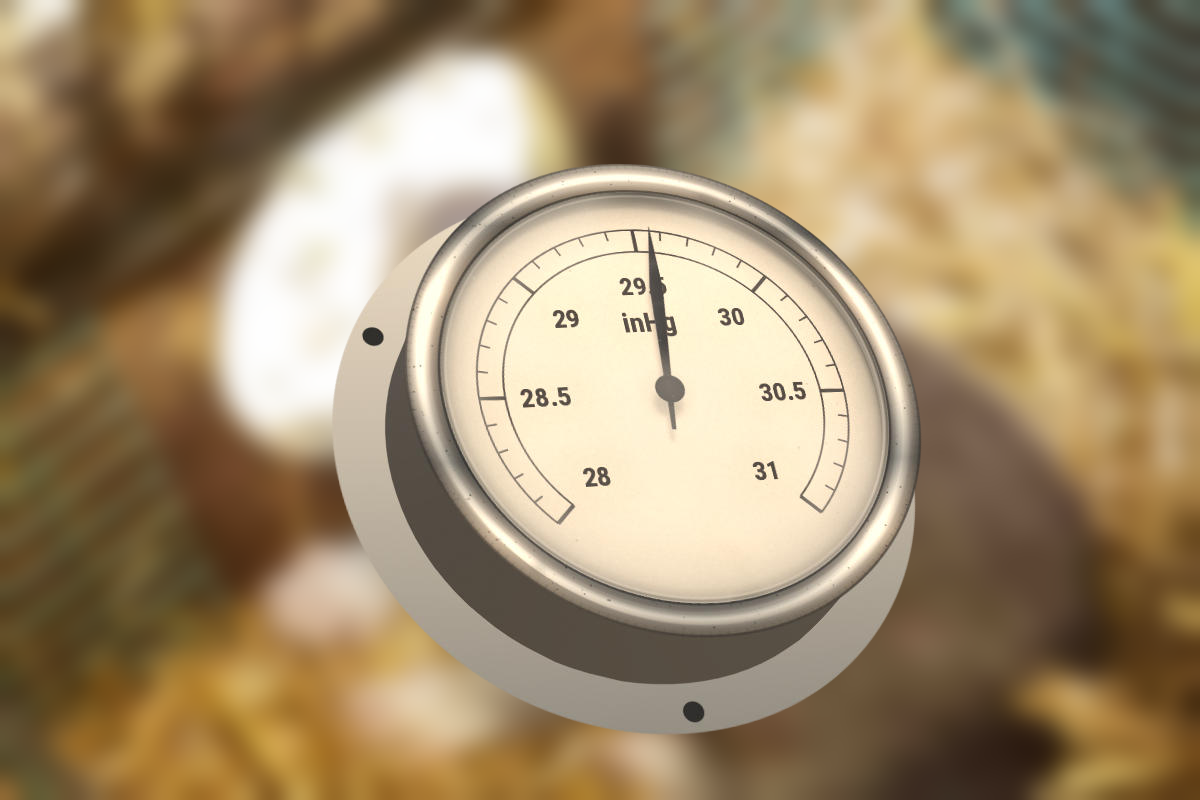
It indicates 29.55 inHg
